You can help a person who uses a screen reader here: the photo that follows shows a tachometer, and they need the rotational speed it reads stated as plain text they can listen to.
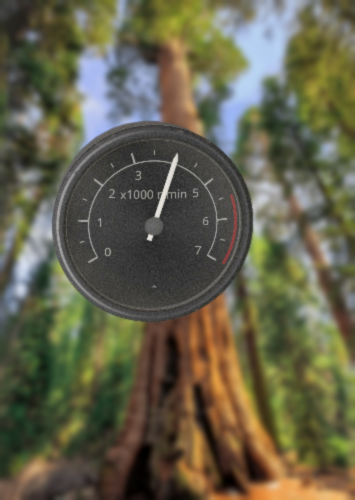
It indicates 4000 rpm
